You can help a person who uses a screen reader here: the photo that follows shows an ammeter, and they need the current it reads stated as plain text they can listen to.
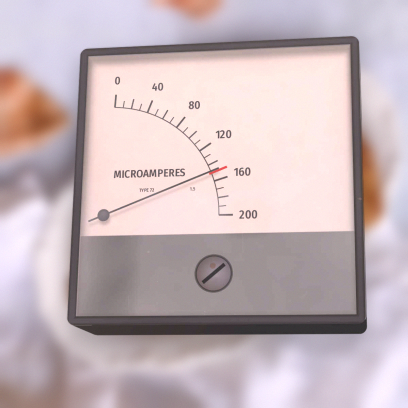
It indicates 150 µA
